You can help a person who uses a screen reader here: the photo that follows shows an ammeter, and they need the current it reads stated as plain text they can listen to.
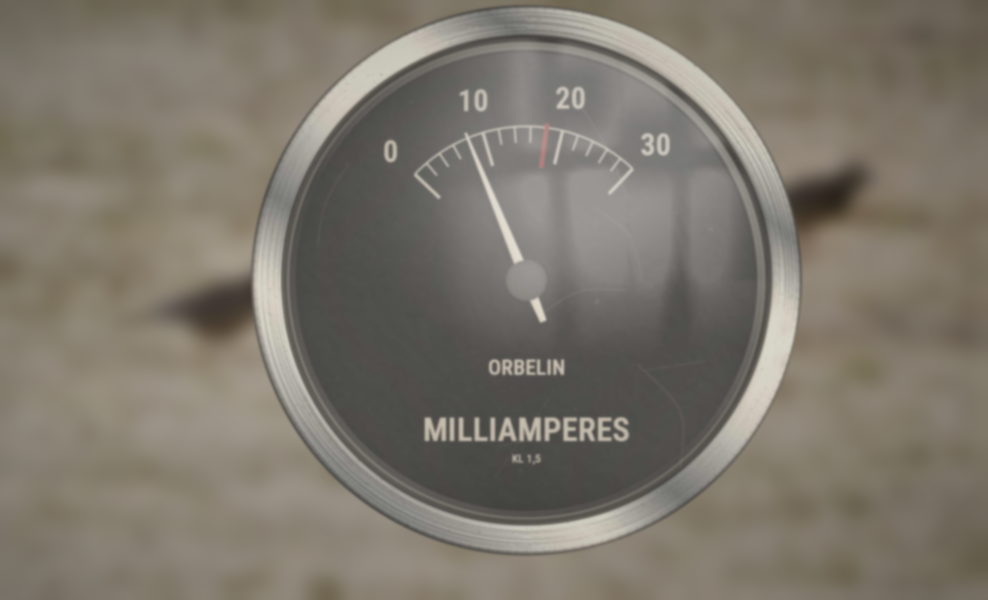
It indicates 8 mA
